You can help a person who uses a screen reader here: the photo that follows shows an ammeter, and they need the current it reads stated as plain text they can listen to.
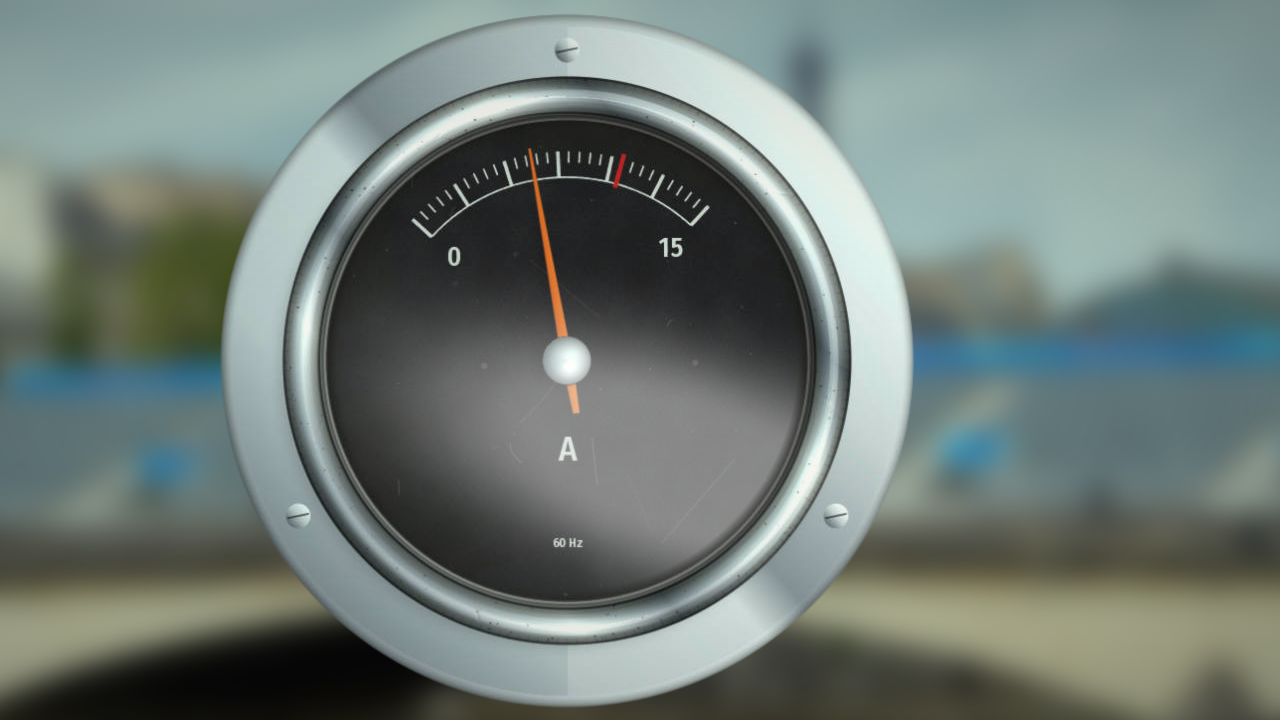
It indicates 6.25 A
